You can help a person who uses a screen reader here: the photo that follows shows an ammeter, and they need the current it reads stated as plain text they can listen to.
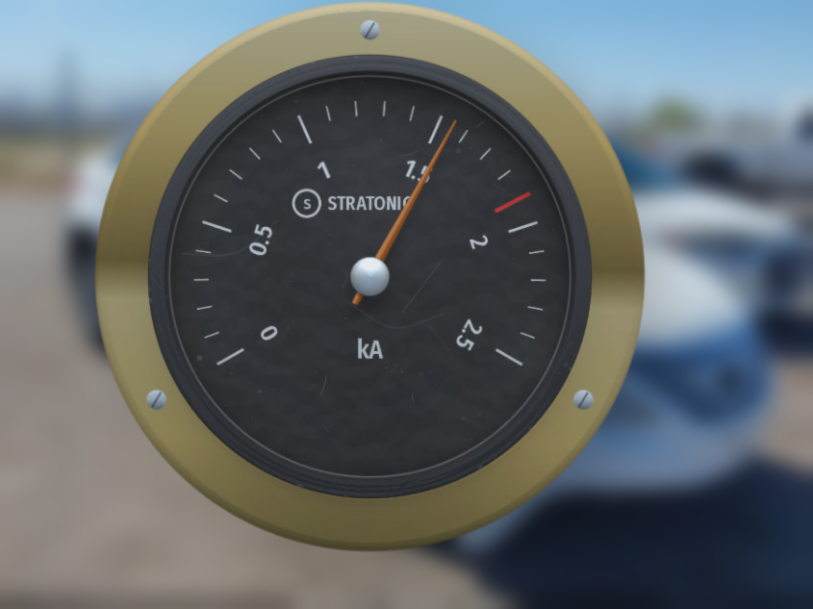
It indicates 1.55 kA
